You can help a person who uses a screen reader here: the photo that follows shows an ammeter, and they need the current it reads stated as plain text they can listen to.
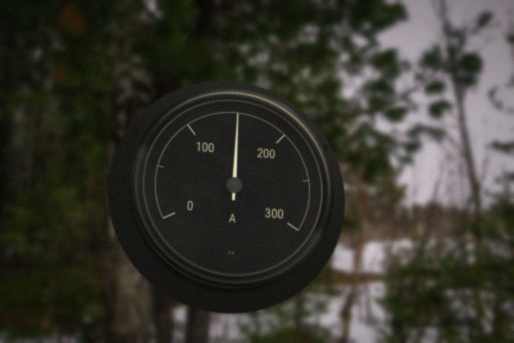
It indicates 150 A
